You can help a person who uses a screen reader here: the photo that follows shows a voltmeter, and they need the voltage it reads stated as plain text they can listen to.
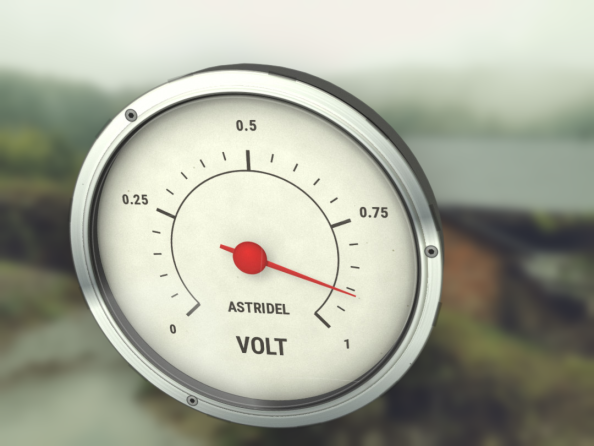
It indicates 0.9 V
